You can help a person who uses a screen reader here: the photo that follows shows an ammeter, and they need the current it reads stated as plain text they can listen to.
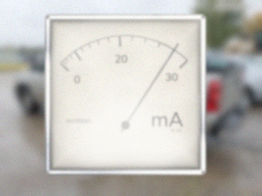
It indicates 28 mA
